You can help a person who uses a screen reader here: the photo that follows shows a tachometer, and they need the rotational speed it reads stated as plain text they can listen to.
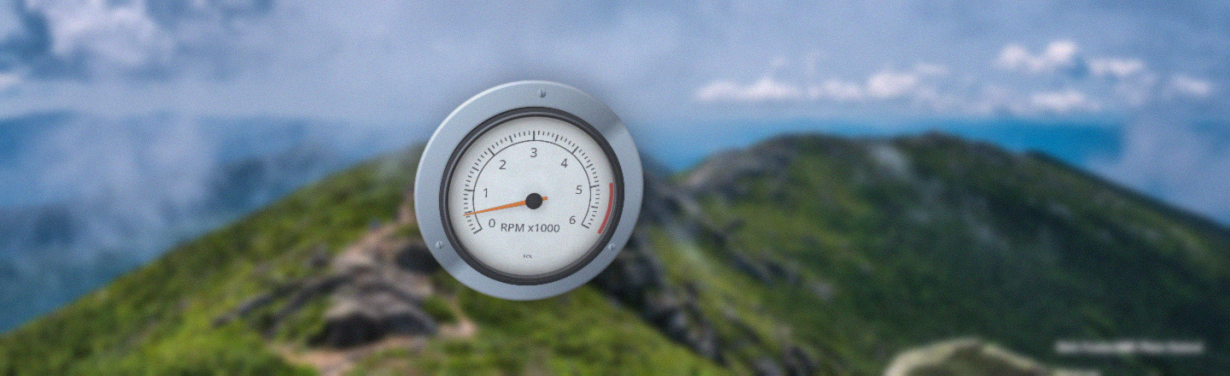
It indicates 500 rpm
